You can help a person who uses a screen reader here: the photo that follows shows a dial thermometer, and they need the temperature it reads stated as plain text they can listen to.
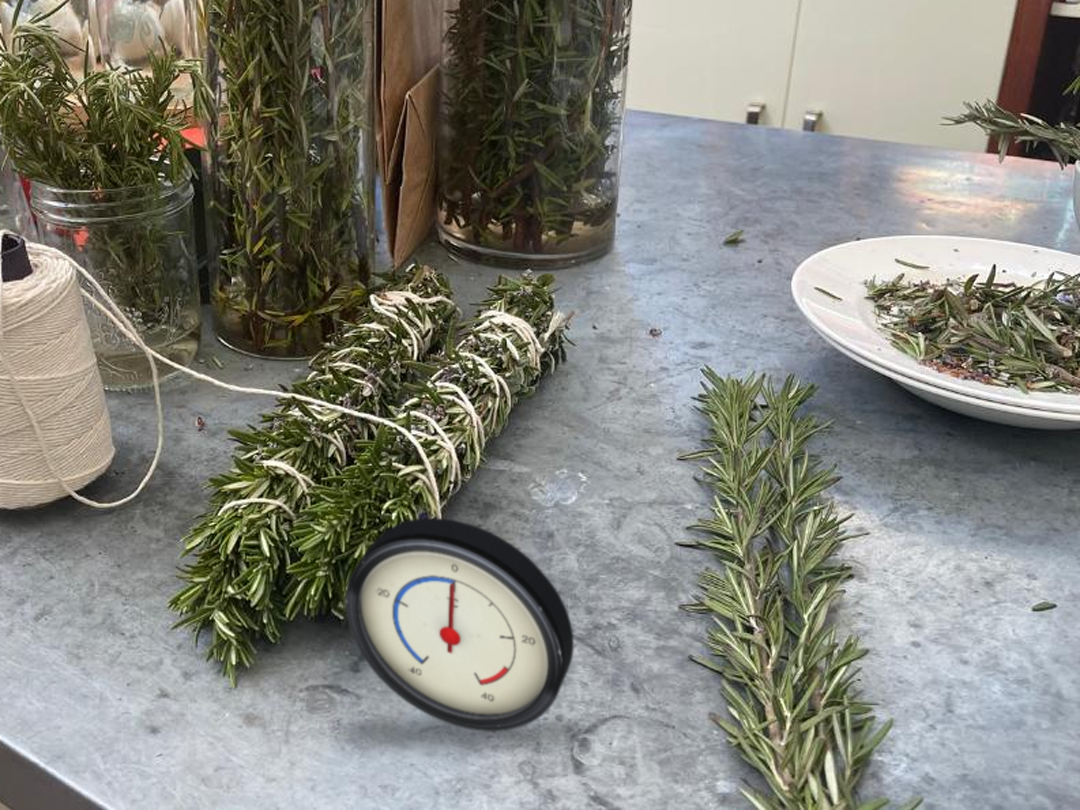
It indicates 0 °C
